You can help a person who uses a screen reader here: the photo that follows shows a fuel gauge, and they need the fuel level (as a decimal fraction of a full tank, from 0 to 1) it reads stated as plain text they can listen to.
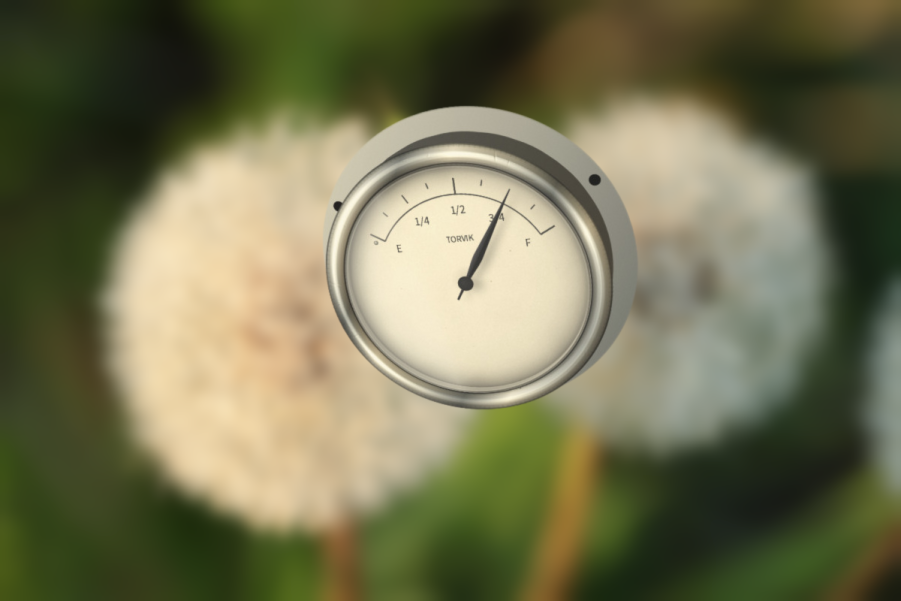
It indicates 0.75
